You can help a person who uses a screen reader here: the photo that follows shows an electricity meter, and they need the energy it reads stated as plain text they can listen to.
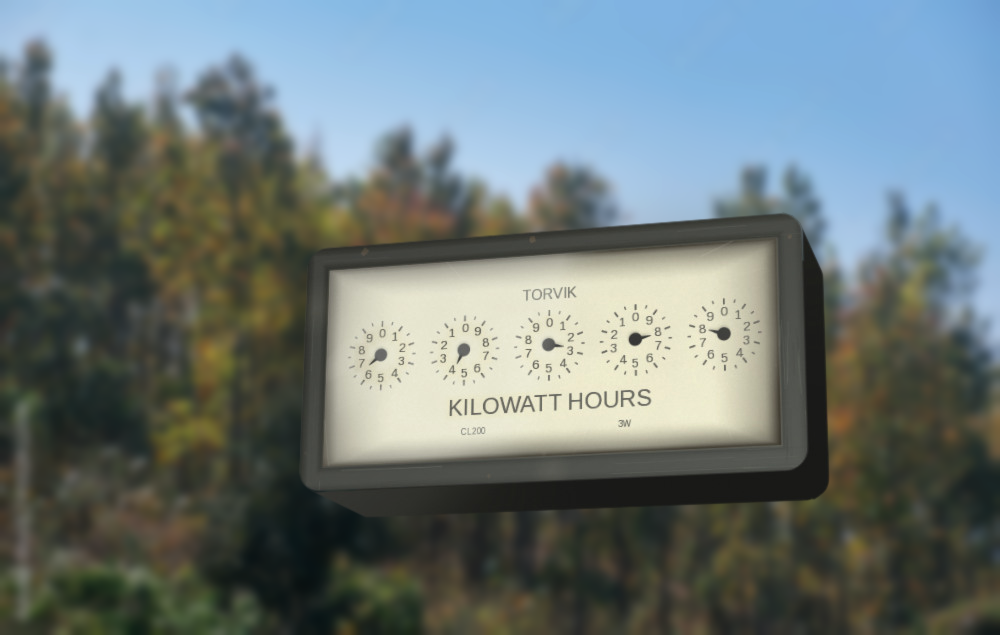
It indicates 64278 kWh
